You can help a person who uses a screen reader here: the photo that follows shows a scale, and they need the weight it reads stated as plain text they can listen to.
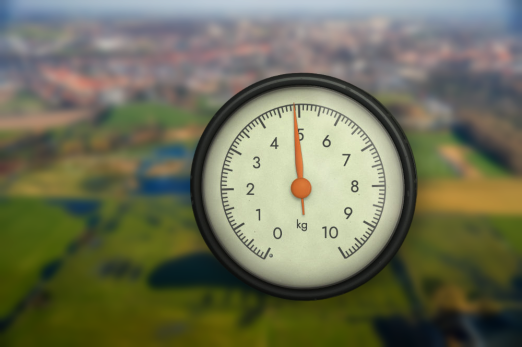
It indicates 4.9 kg
